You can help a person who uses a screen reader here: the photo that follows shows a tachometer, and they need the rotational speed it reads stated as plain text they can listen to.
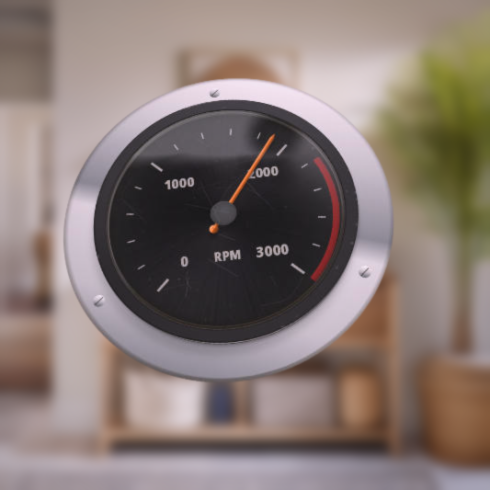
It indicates 1900 rpm
